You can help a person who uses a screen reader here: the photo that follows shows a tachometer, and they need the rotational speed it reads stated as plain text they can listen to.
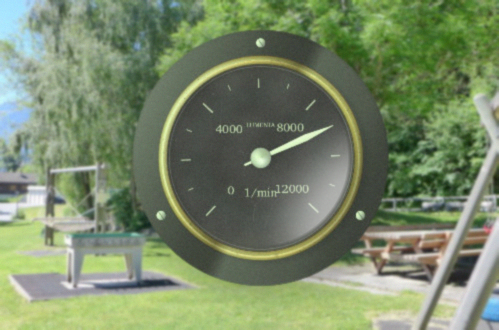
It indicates 9000 rpm
